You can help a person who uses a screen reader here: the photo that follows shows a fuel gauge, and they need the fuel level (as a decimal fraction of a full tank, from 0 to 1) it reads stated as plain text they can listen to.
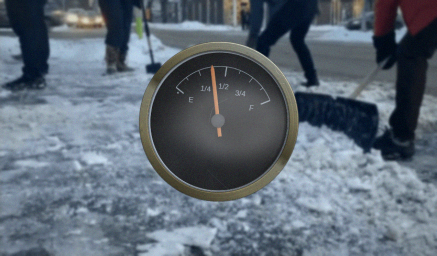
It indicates 0.375
